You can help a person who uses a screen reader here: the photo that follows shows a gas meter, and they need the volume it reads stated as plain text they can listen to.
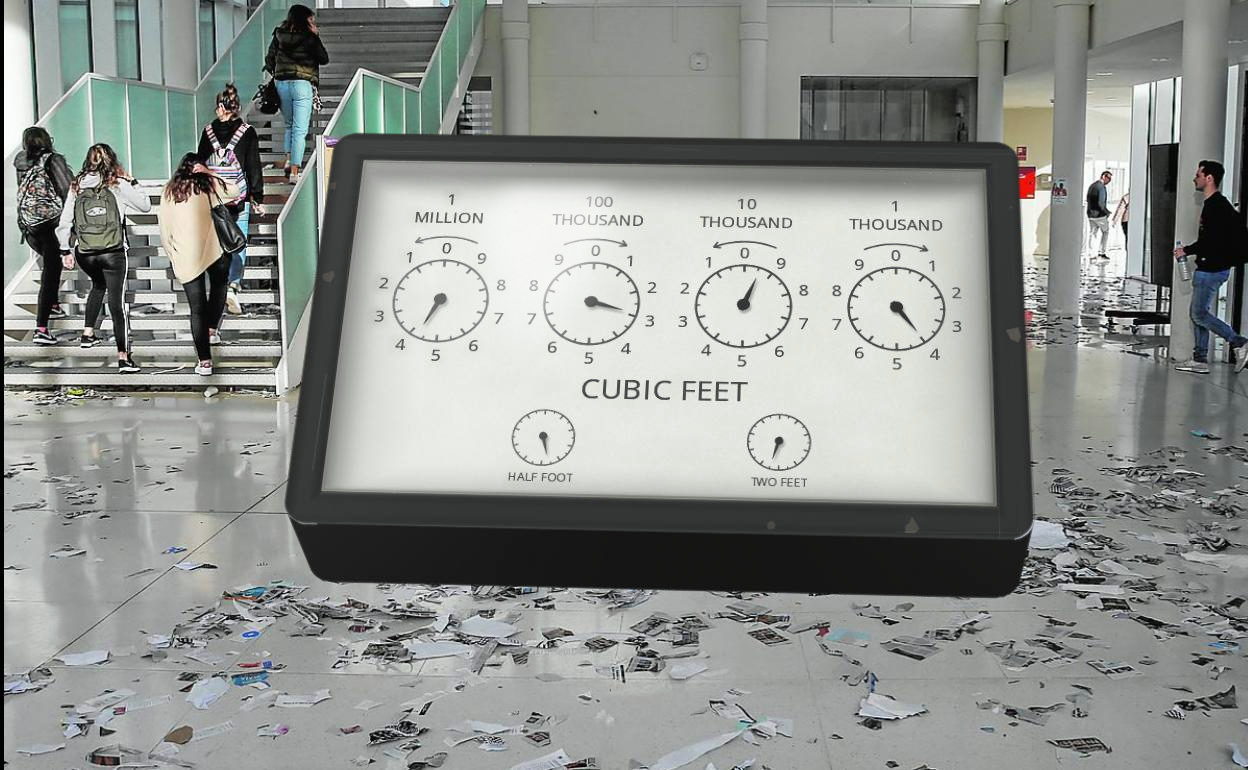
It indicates 429400 ft³
